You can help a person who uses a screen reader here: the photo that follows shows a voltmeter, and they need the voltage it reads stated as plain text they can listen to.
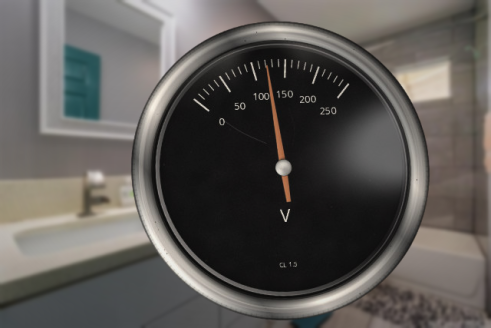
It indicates 120 V
